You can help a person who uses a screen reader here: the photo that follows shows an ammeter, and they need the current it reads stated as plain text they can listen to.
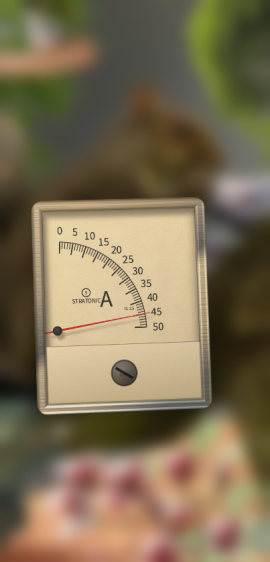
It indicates 45 A
